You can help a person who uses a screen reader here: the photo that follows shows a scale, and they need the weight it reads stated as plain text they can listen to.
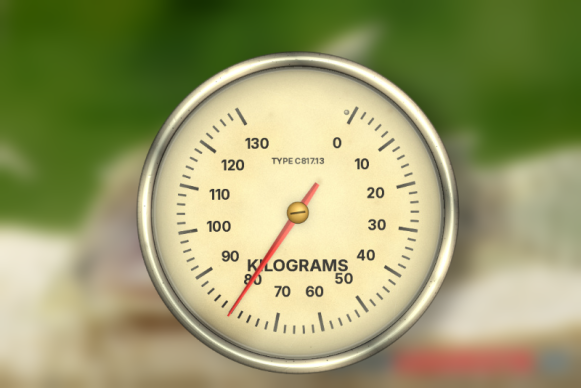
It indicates 80 kg
